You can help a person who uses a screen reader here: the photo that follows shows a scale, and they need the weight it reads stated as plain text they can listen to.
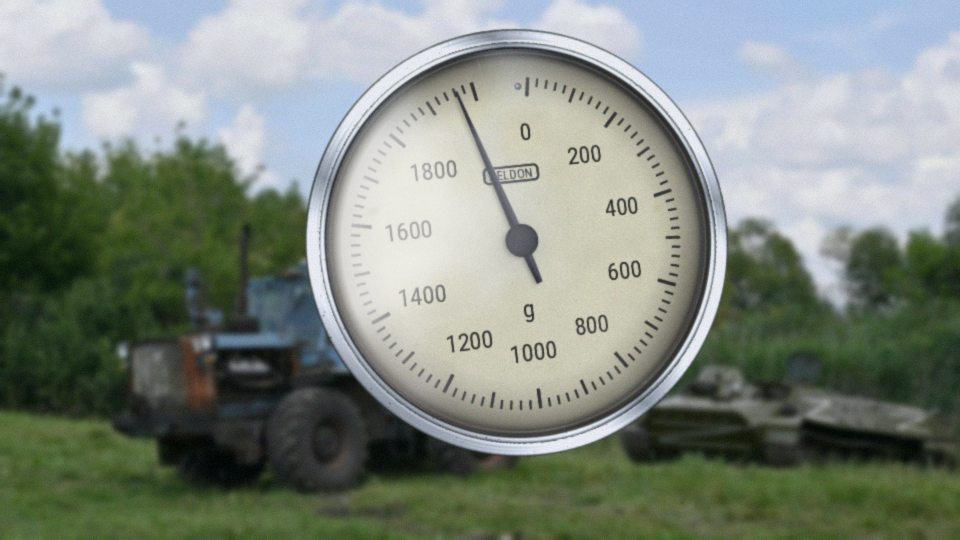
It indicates 1960 g
